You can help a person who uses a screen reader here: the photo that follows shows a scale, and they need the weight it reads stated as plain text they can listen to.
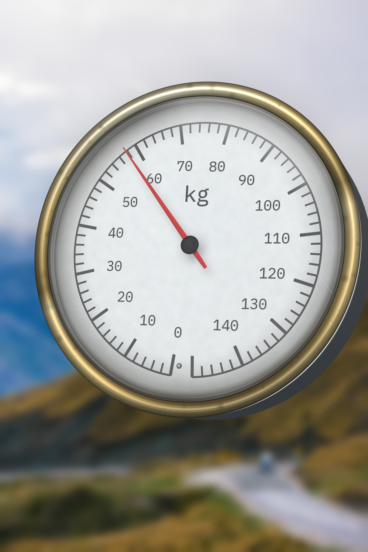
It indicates 58 kg
